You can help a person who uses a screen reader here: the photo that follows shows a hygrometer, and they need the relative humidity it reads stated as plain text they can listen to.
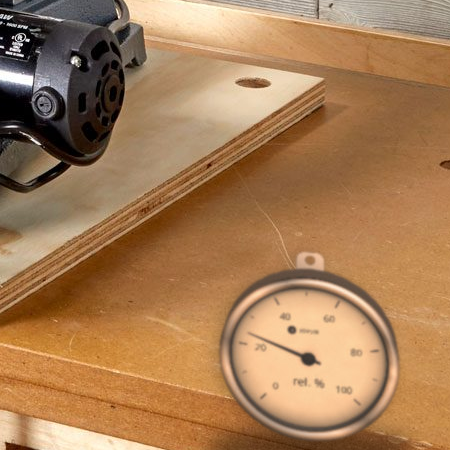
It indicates 25 %
